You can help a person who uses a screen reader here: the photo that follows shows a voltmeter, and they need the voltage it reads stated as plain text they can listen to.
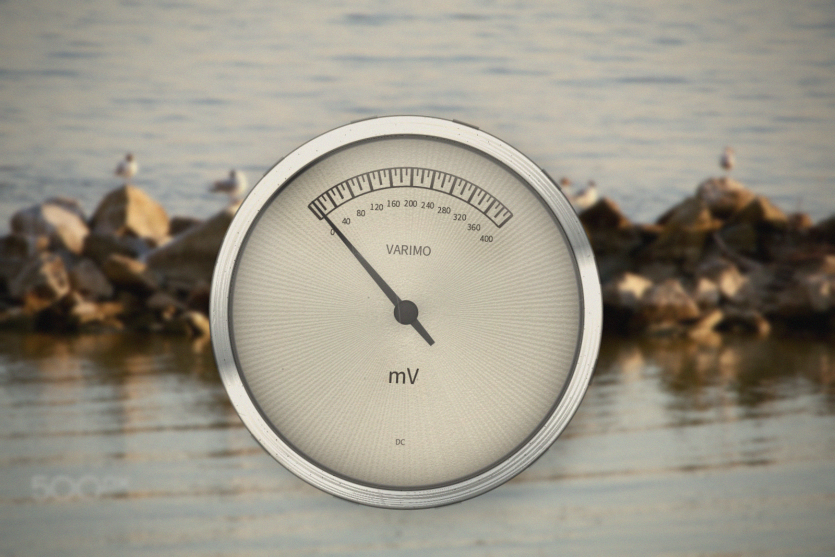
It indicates 10 mV
